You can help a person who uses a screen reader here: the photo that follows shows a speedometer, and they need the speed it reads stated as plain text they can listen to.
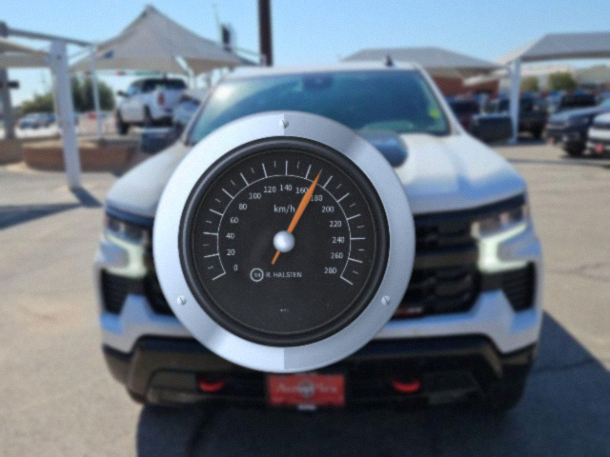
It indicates 170 km/h
